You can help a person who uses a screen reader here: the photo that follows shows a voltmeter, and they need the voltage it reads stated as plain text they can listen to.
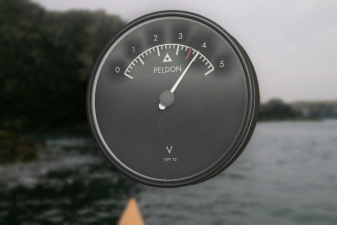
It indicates 4 V
